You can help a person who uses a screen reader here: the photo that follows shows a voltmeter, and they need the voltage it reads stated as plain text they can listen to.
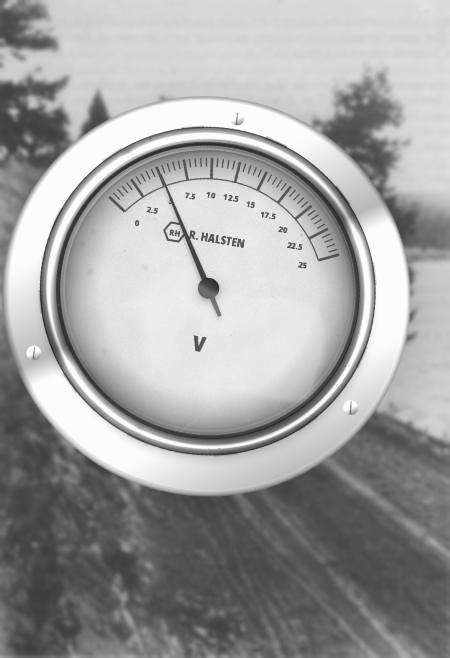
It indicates 5 V
